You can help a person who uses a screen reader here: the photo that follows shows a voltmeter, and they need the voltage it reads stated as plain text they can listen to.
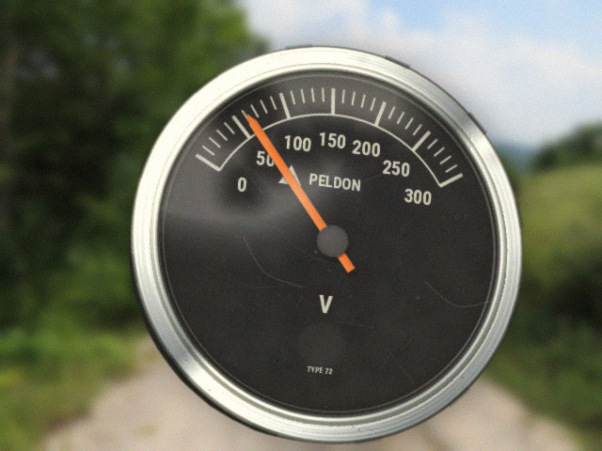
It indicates 60 V
